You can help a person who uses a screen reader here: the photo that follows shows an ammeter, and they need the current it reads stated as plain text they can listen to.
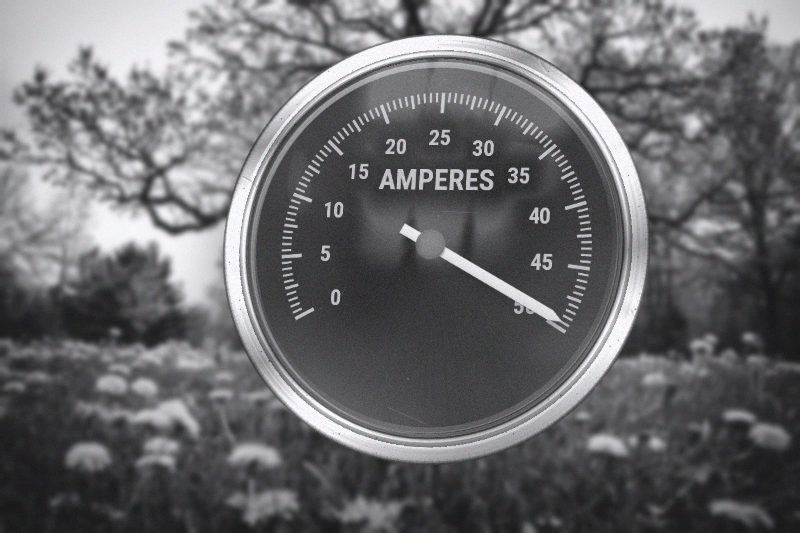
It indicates 49.5 A
